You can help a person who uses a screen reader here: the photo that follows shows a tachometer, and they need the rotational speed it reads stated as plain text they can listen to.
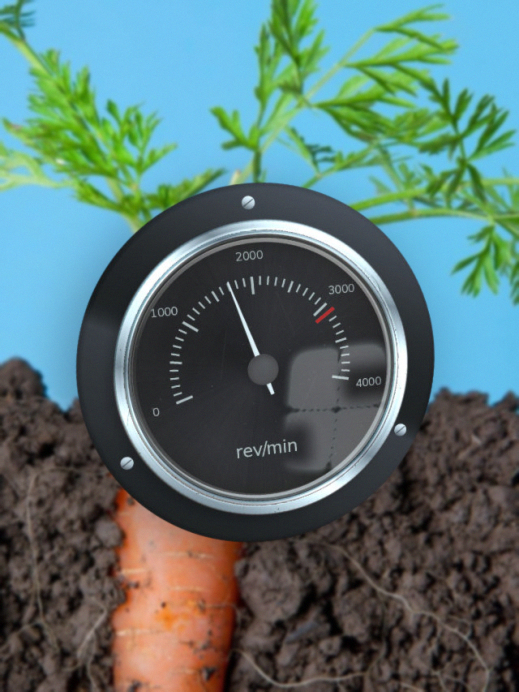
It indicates 1700 rpm
